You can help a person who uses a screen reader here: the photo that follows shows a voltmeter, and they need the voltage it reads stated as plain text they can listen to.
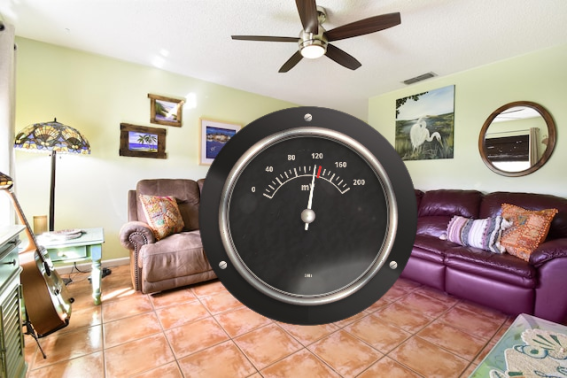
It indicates 120 mV
